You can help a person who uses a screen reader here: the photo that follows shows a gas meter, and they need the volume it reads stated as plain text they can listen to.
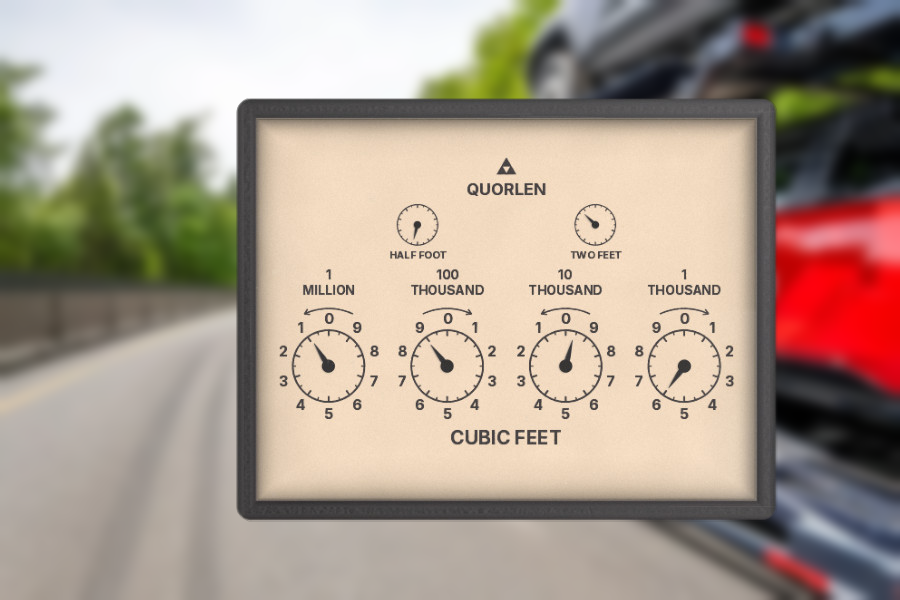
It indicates 89600 ft³
